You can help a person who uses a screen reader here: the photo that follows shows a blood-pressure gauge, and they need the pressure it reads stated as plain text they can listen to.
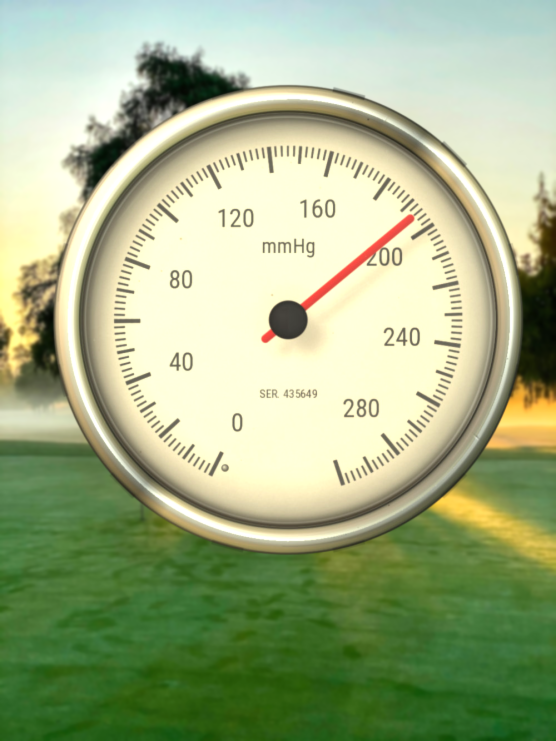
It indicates 194 mmHg
